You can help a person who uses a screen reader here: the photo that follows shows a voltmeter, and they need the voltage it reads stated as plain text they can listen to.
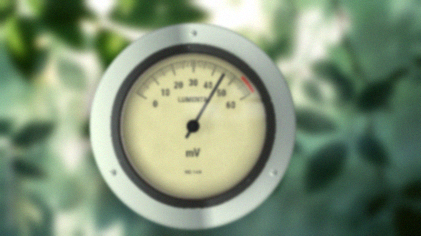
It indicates 45 mV
